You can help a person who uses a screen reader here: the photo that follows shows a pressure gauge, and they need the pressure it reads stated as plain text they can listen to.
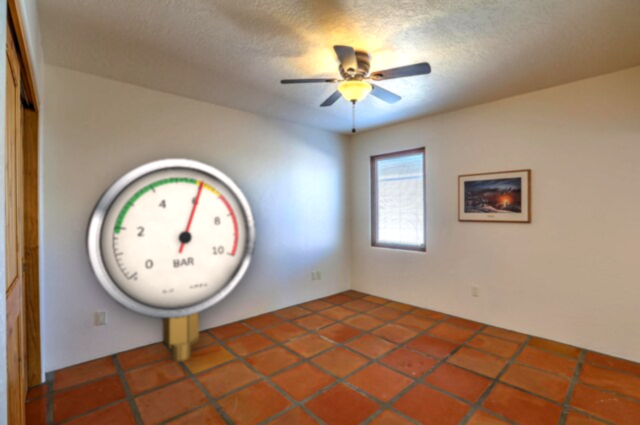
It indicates 6 bar
